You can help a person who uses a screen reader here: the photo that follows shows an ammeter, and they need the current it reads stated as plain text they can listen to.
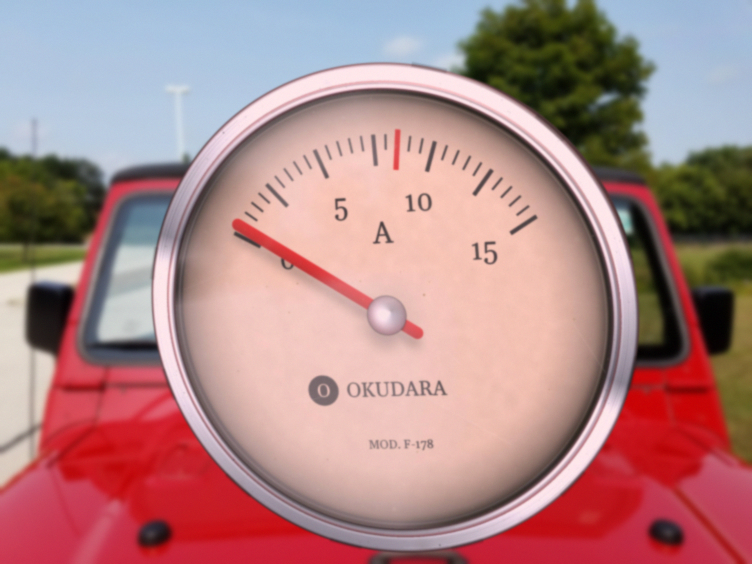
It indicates 0.5 A
